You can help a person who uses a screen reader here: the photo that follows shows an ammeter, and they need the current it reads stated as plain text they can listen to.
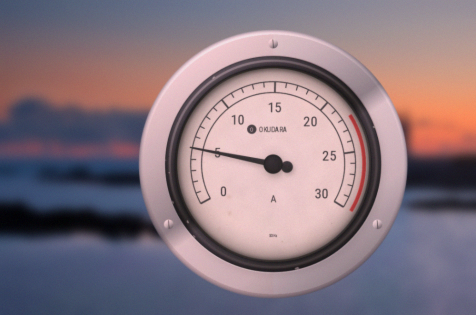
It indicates 5 A
